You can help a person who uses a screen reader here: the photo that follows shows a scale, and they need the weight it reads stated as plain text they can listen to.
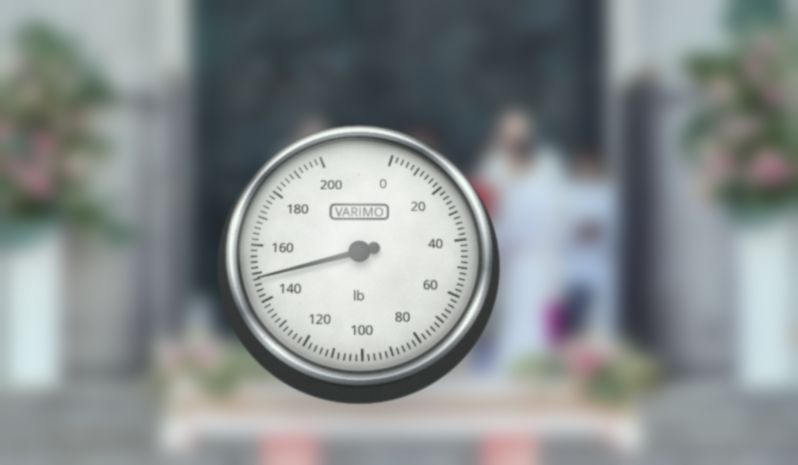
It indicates 148 lb
